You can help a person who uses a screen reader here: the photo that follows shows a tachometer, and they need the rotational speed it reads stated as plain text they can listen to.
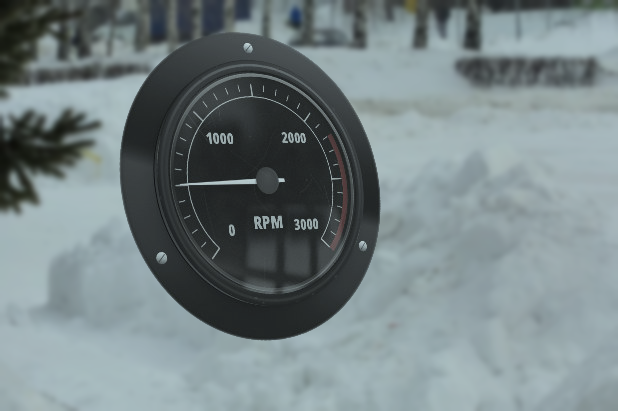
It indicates 500 rpm
